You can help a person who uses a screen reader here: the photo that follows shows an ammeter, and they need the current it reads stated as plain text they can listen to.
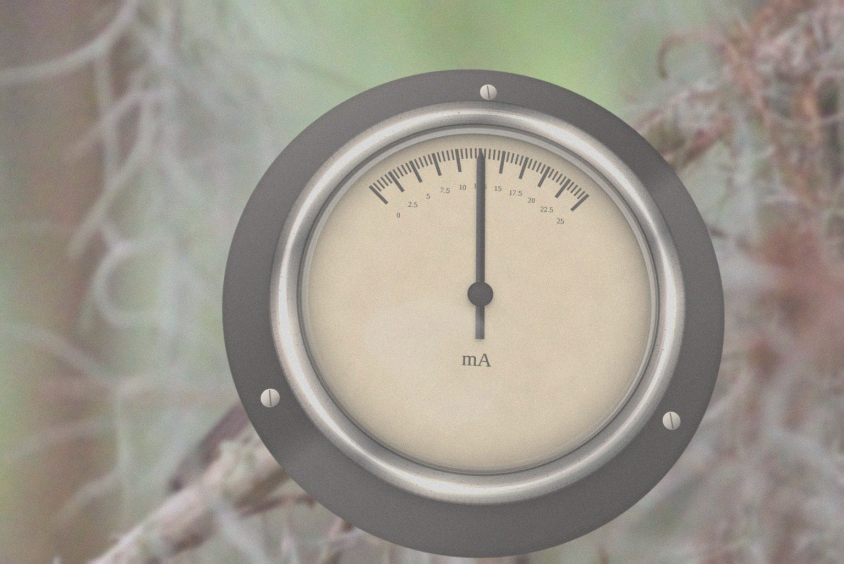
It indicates 12.5 mA
